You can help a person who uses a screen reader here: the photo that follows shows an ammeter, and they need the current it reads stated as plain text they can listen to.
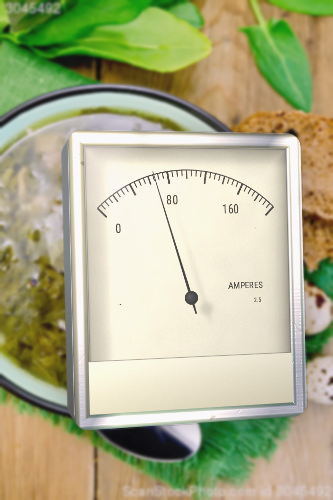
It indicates 65 A
